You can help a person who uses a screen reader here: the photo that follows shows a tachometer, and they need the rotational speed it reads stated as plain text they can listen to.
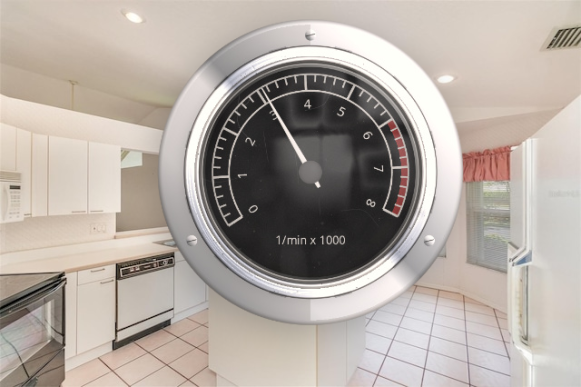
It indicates 3100 rpm
